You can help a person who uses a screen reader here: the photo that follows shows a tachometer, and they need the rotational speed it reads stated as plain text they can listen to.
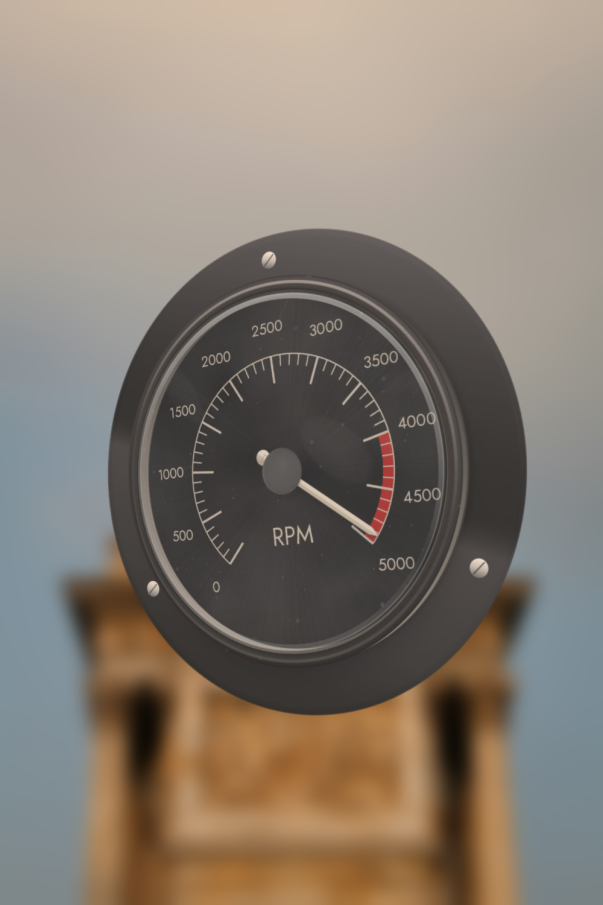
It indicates 4900 rpm
